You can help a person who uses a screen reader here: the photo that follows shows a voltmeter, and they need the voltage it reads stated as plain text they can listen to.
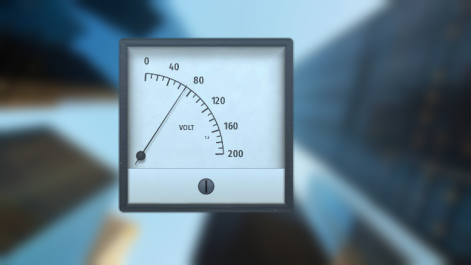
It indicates 70 V
